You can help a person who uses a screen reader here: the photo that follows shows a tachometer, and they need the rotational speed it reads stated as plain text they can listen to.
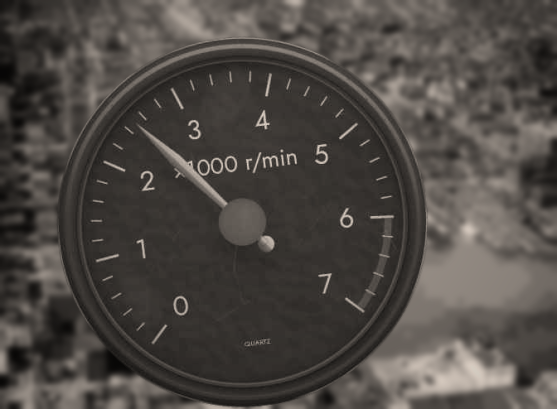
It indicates 2500 rpm
